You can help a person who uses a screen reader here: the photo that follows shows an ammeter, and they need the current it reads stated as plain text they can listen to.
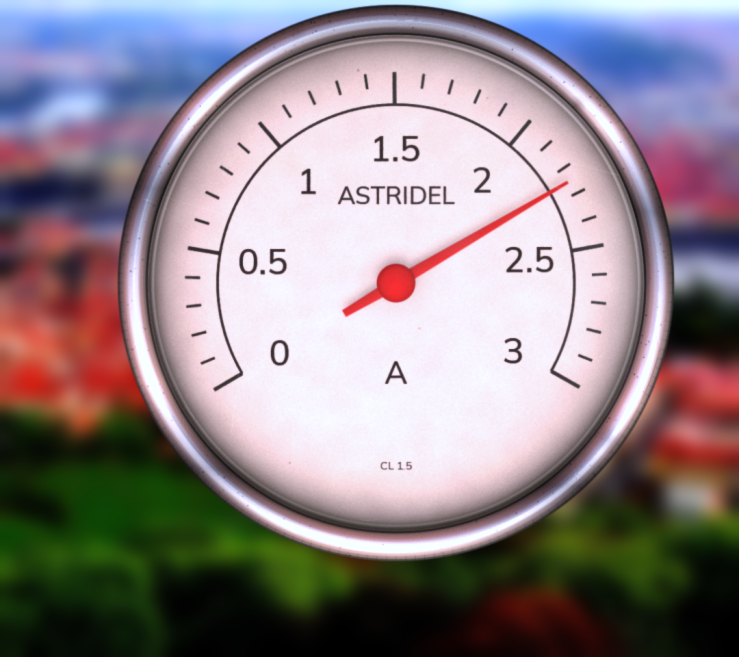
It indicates 2.25 A
